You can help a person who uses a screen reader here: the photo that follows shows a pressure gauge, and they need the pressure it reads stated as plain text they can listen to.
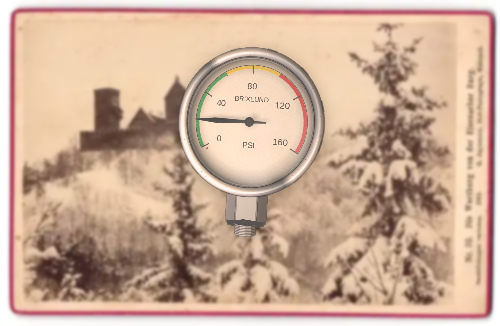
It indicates 20 psi
